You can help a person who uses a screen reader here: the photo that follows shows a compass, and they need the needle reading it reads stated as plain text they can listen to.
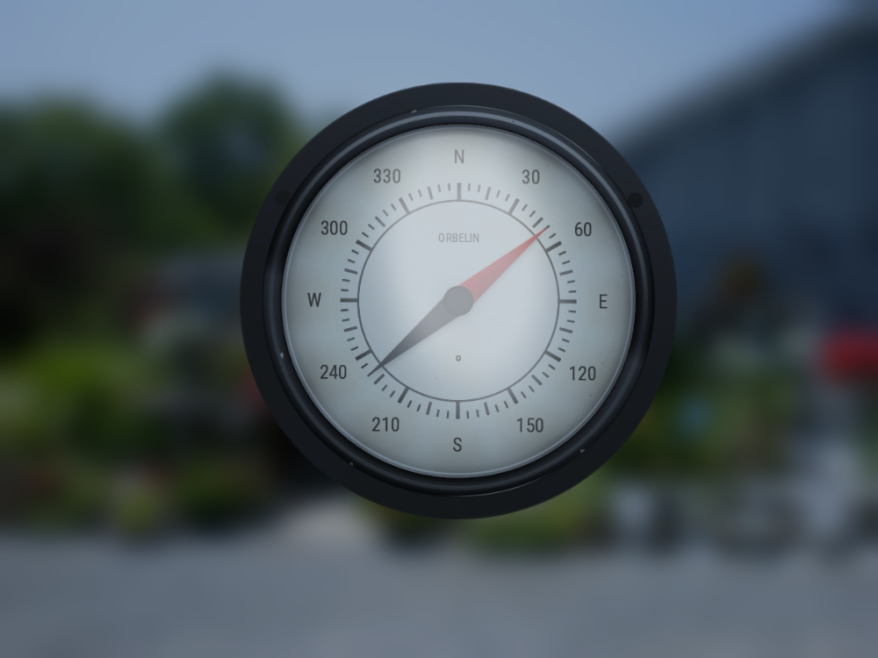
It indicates 50 °
